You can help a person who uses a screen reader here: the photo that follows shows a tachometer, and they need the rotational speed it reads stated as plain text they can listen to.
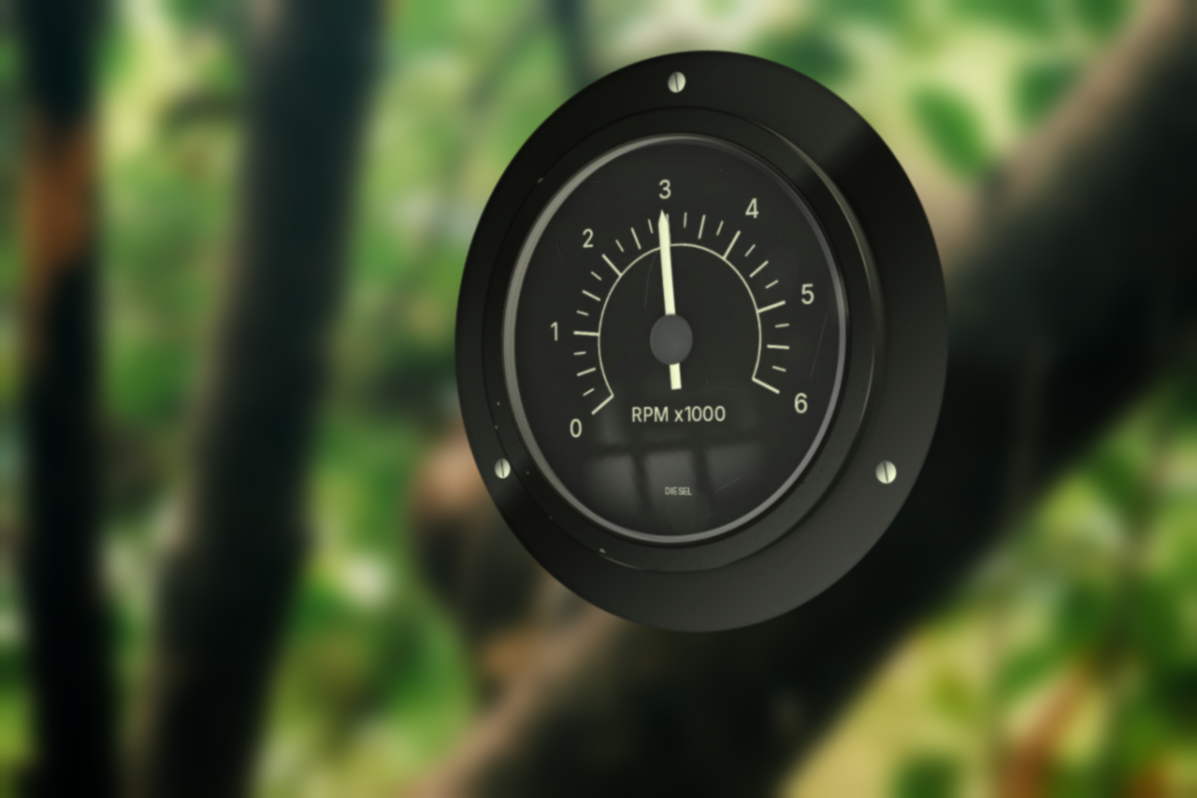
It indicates 3000 rpm
